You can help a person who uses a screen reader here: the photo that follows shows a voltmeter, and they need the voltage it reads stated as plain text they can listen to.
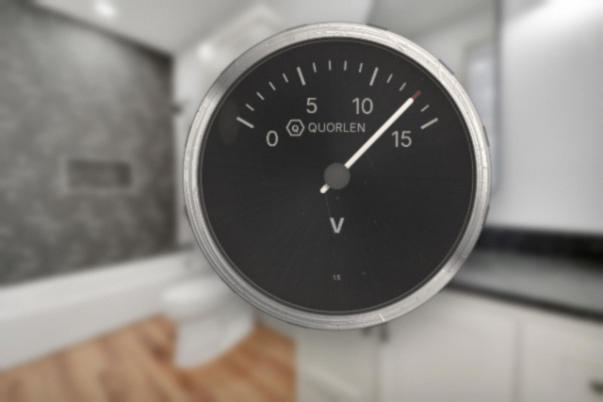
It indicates 13 V
